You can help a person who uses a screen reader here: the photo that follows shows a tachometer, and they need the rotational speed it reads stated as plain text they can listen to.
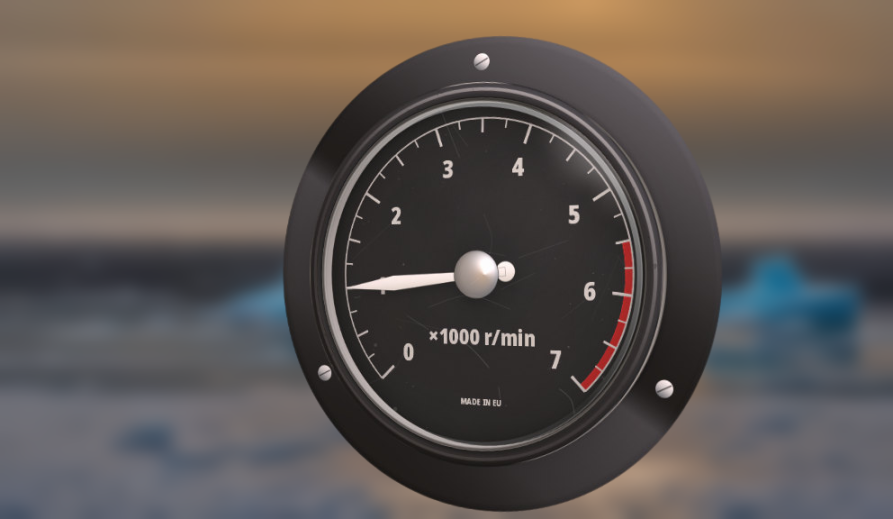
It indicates 1000 rpm
